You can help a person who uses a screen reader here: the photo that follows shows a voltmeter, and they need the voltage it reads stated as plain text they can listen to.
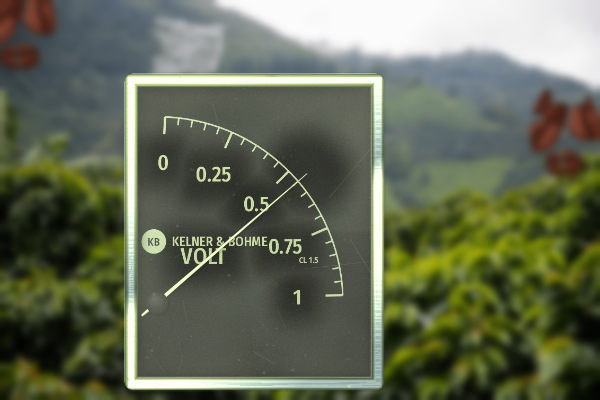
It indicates 0.55 V
